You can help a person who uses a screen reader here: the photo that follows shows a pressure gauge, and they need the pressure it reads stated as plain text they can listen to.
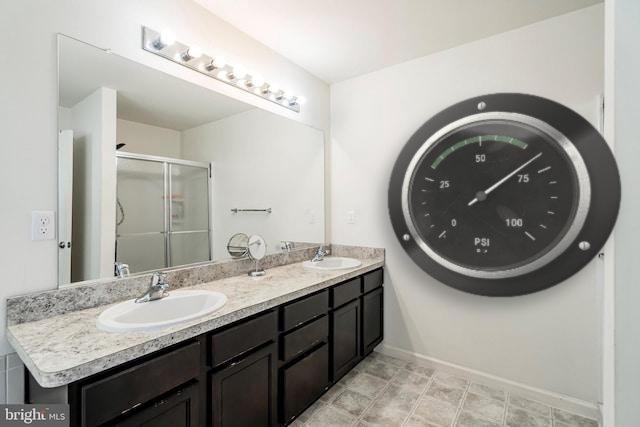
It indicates 70 psi
